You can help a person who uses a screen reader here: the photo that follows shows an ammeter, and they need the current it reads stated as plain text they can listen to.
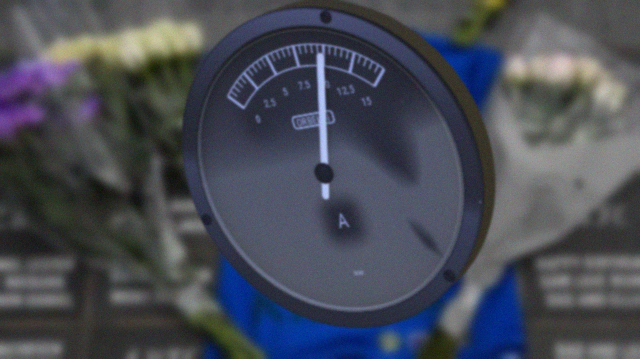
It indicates 10 A
